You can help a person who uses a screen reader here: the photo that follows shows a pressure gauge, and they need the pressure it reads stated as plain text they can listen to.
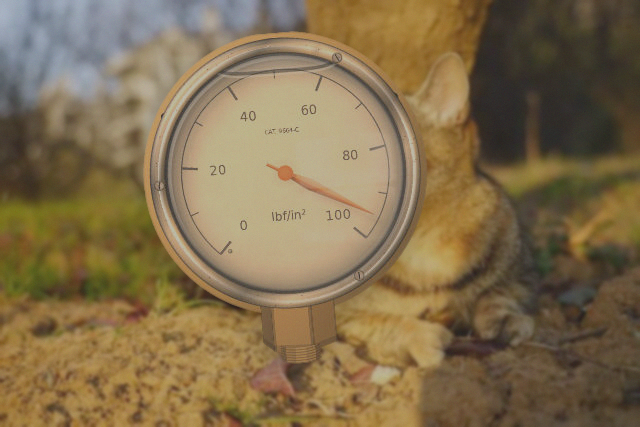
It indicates 95 psi
